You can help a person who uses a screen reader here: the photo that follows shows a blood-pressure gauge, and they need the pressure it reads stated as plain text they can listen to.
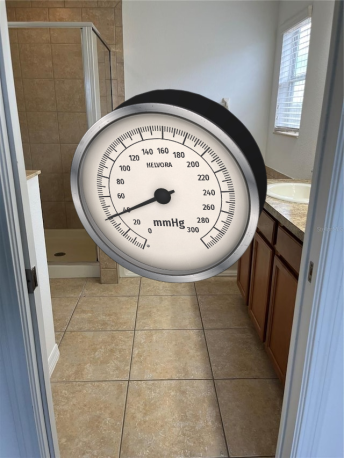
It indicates 40 mmHg
